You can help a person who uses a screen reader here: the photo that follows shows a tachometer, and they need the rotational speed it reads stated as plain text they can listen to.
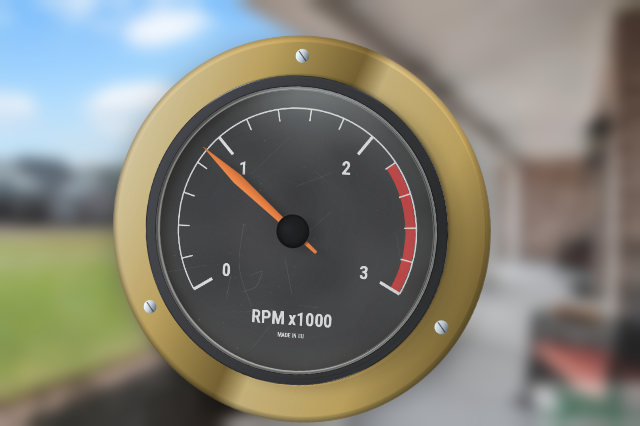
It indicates 900 rpm
